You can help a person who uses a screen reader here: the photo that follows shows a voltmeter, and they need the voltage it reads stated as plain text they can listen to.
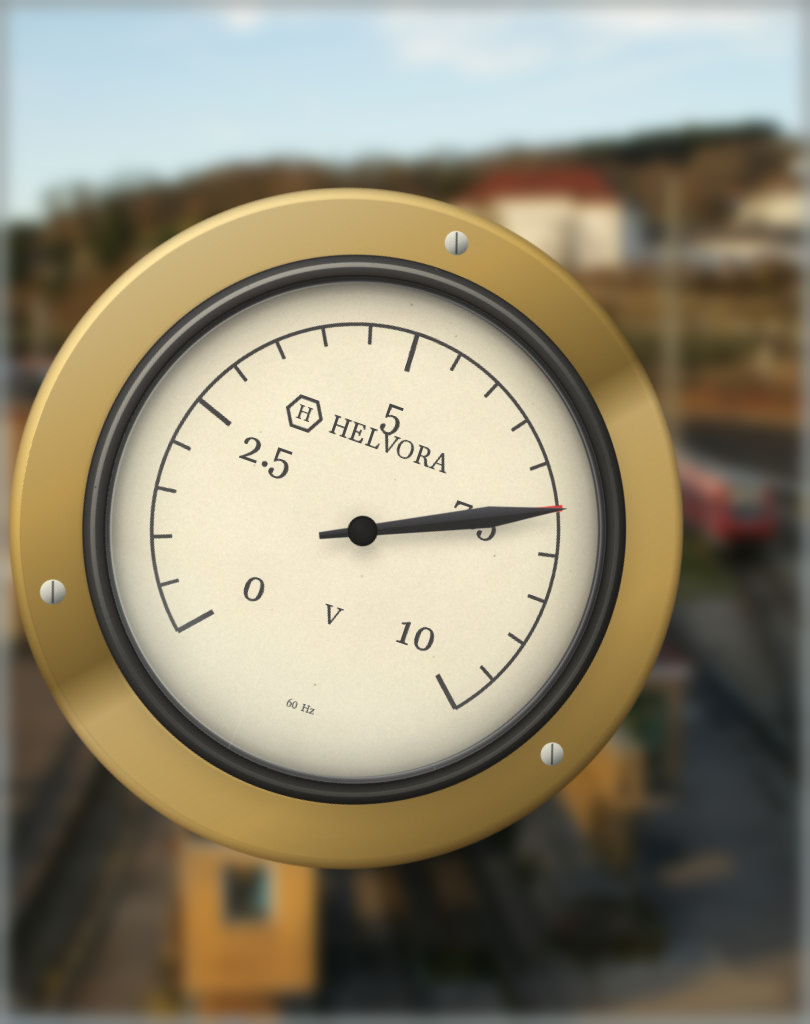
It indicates 7.5 V
